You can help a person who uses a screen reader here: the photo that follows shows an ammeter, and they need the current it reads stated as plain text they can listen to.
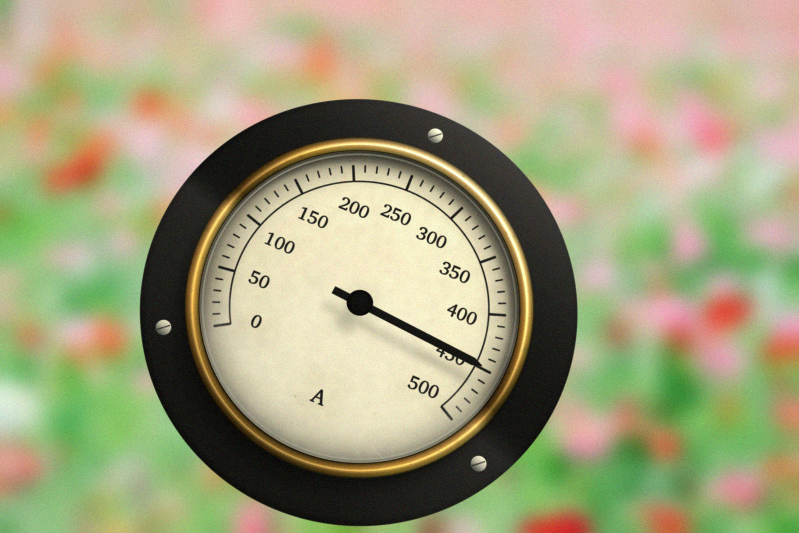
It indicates 450 A
